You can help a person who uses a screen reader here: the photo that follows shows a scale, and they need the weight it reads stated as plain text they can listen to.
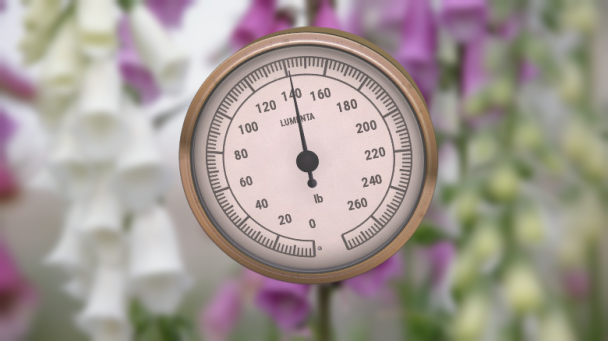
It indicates 142 lb
